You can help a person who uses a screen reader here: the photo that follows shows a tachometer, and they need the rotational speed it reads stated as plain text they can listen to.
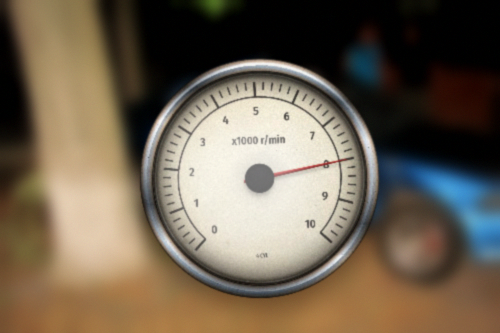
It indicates 8000 rpm
